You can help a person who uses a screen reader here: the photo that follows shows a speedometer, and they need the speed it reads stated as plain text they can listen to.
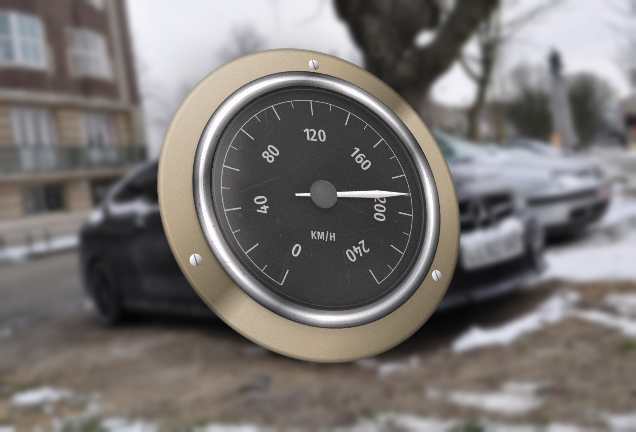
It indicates 190 km/h
